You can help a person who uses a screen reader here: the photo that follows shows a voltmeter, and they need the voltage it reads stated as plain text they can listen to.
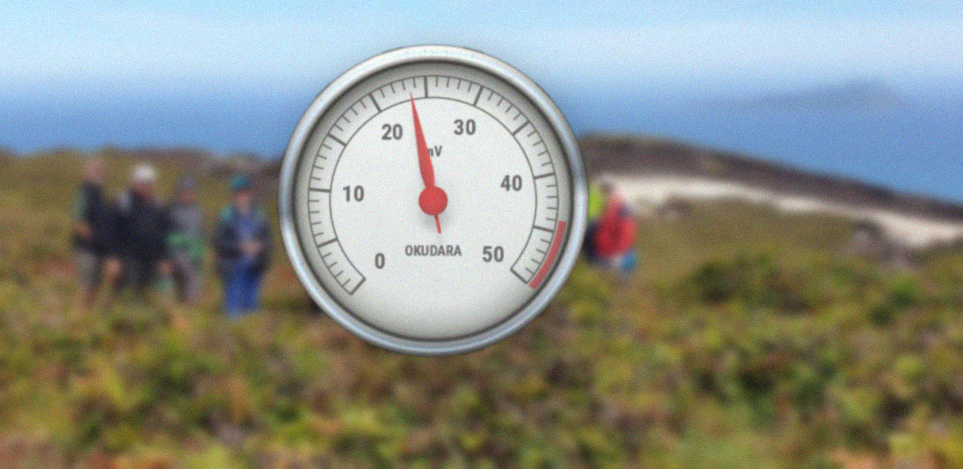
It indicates 23.5 mV
